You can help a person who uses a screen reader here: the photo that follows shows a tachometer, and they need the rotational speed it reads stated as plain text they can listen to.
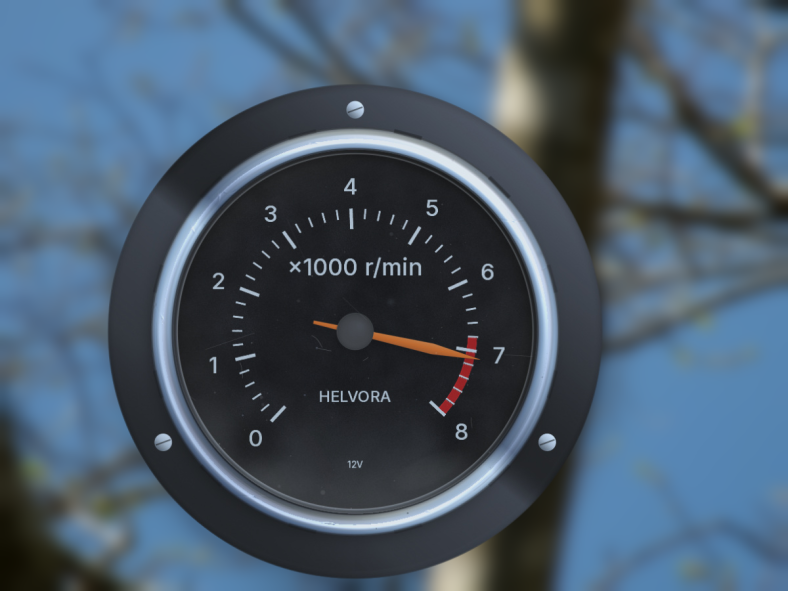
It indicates 7100 rpm
